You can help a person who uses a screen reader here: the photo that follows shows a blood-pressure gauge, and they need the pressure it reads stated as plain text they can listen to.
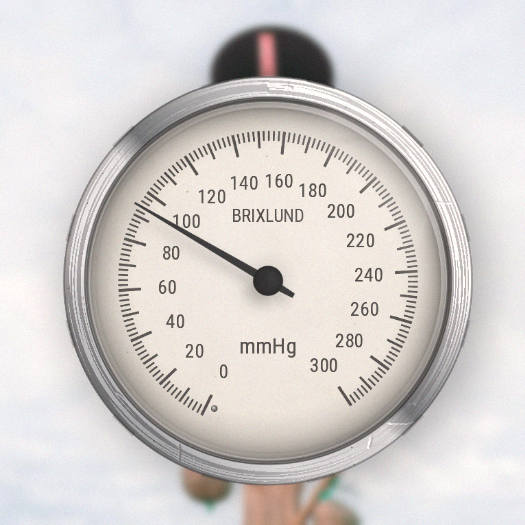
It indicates 94 mmHg
